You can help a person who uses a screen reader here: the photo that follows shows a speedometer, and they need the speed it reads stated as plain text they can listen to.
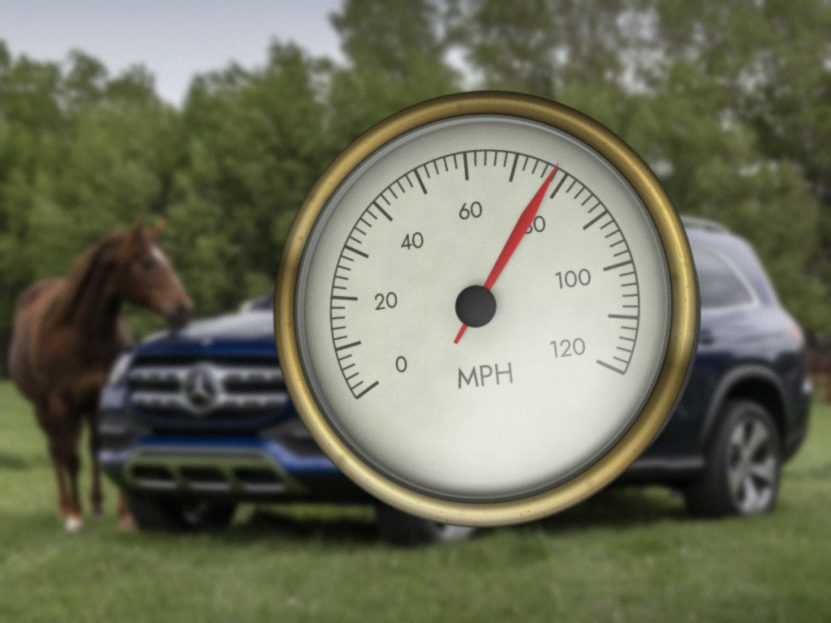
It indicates 78 mph
